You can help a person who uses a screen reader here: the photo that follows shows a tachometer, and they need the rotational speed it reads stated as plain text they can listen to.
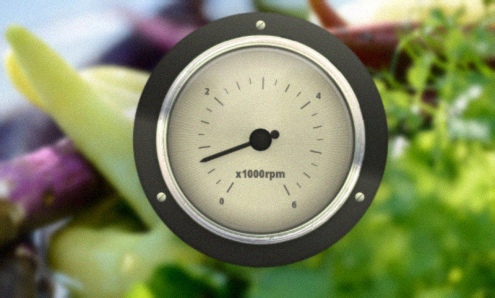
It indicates 750 rpm
